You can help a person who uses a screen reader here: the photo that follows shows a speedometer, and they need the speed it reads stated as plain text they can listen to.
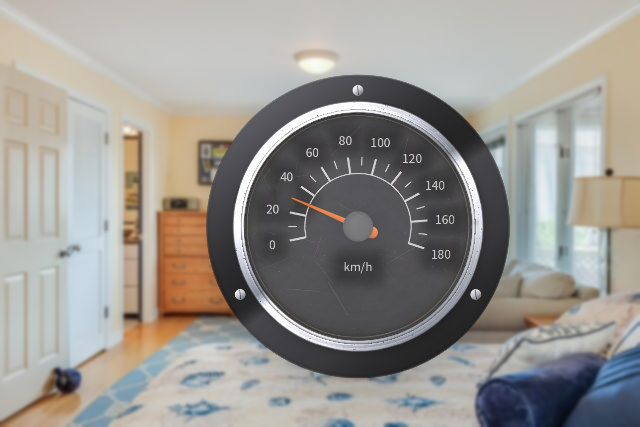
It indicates 30 km/h
